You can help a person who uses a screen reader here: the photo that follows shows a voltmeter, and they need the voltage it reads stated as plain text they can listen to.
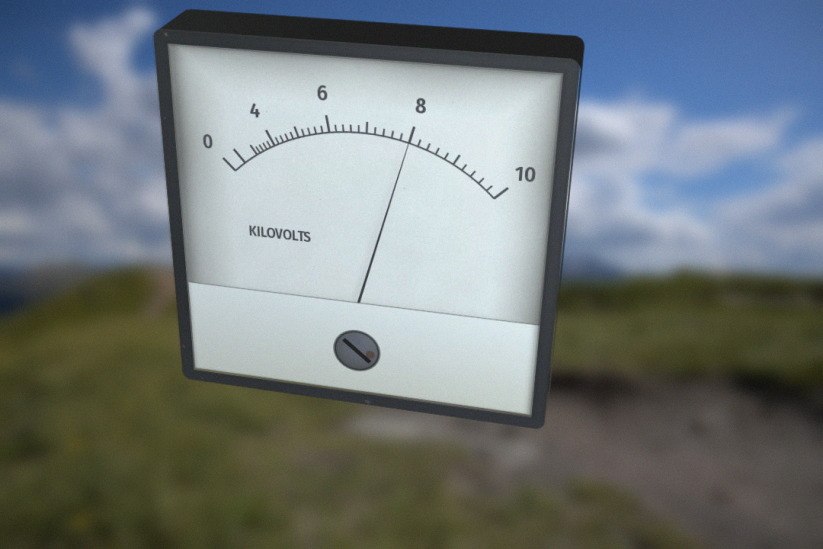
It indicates 8 kV
